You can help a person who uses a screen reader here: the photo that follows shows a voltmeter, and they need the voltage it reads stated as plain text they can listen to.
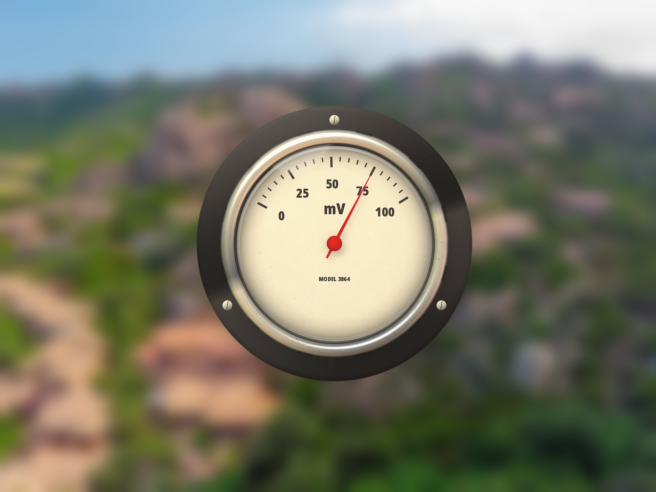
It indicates 75 mV
